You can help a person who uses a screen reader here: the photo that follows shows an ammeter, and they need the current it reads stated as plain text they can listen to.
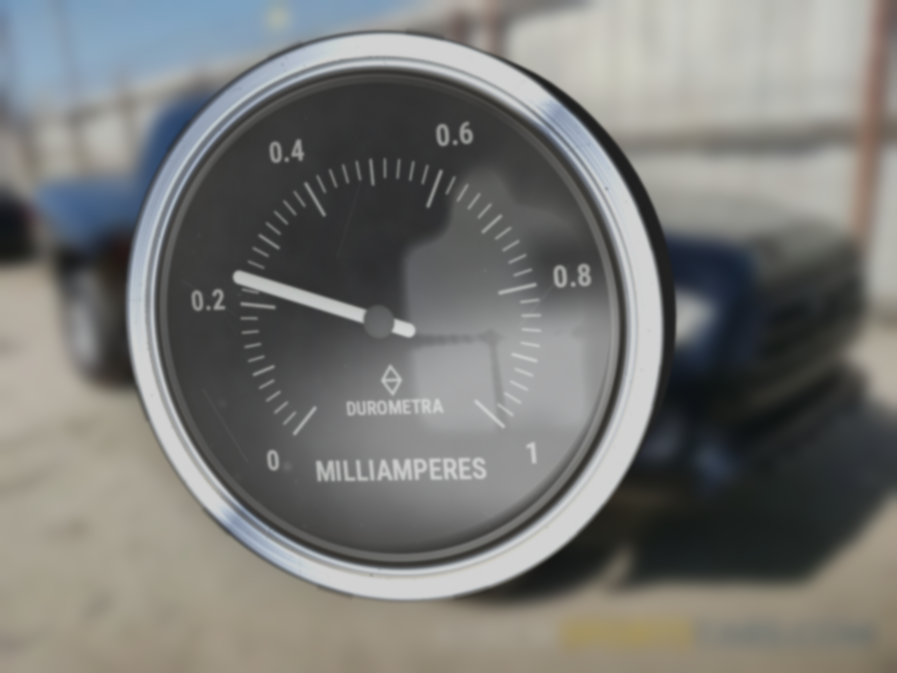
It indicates 0.24 mA
